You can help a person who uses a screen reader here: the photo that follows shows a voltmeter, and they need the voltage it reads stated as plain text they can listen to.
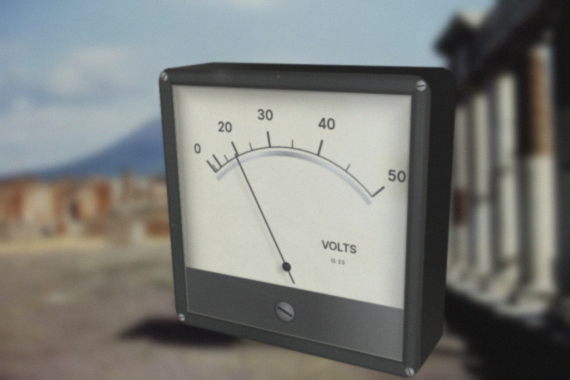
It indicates 20 V
